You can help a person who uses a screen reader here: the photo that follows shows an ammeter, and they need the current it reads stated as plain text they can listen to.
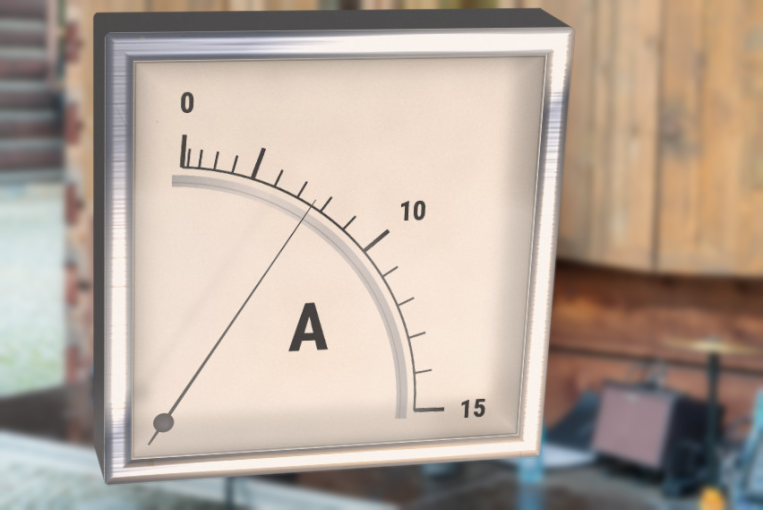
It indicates 7.5 A
